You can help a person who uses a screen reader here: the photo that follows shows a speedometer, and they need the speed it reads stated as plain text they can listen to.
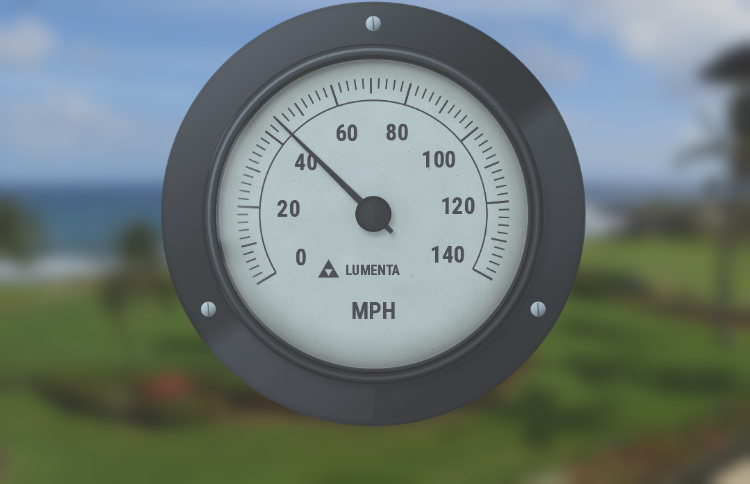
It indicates 44 mph
